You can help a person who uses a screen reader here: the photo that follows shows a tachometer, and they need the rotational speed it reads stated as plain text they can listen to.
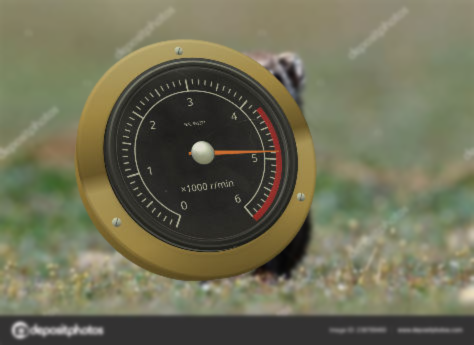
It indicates 4900 rpm
